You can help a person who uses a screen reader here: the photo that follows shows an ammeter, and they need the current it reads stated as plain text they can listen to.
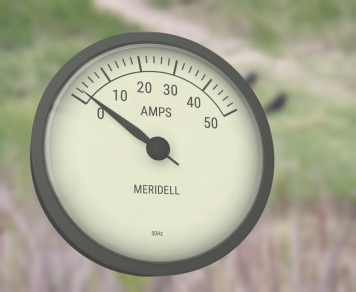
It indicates 2 A
